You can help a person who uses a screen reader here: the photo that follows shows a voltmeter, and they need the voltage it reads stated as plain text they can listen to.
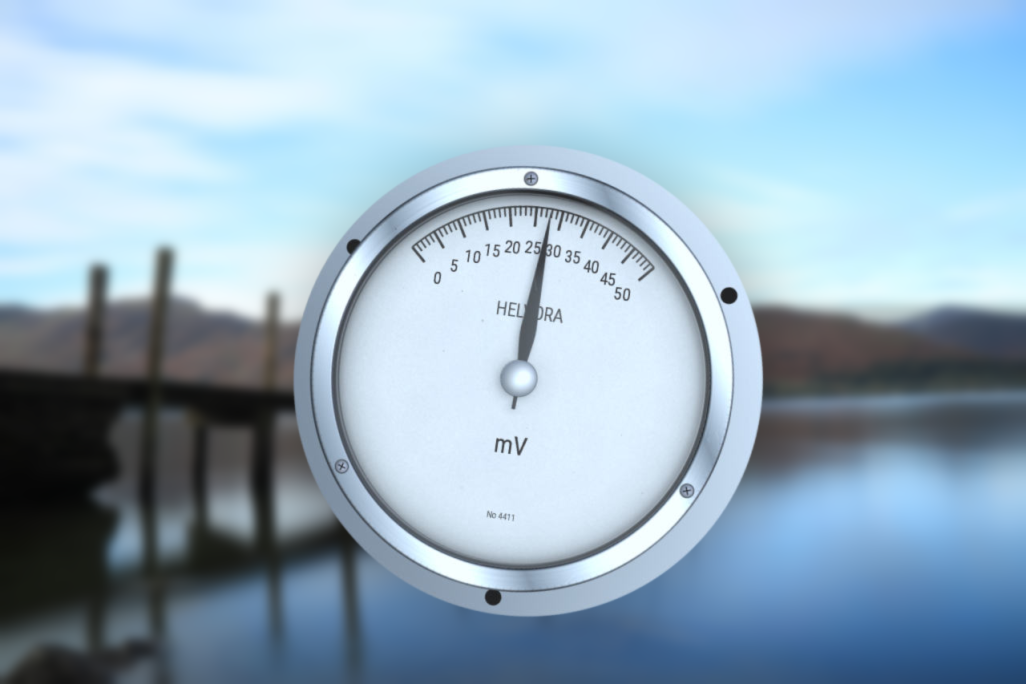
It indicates 28 mV
